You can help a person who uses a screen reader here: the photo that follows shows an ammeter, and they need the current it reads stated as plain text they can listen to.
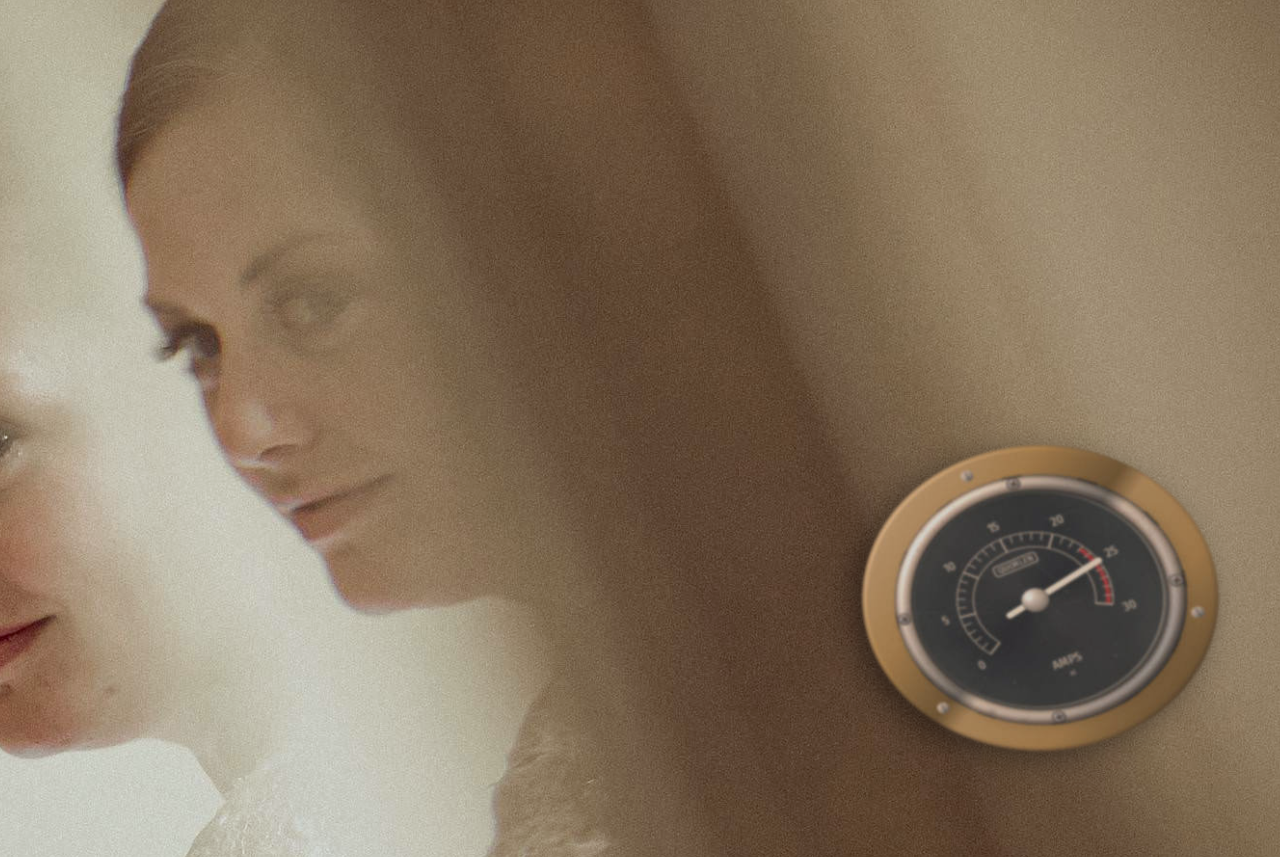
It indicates 25 A
